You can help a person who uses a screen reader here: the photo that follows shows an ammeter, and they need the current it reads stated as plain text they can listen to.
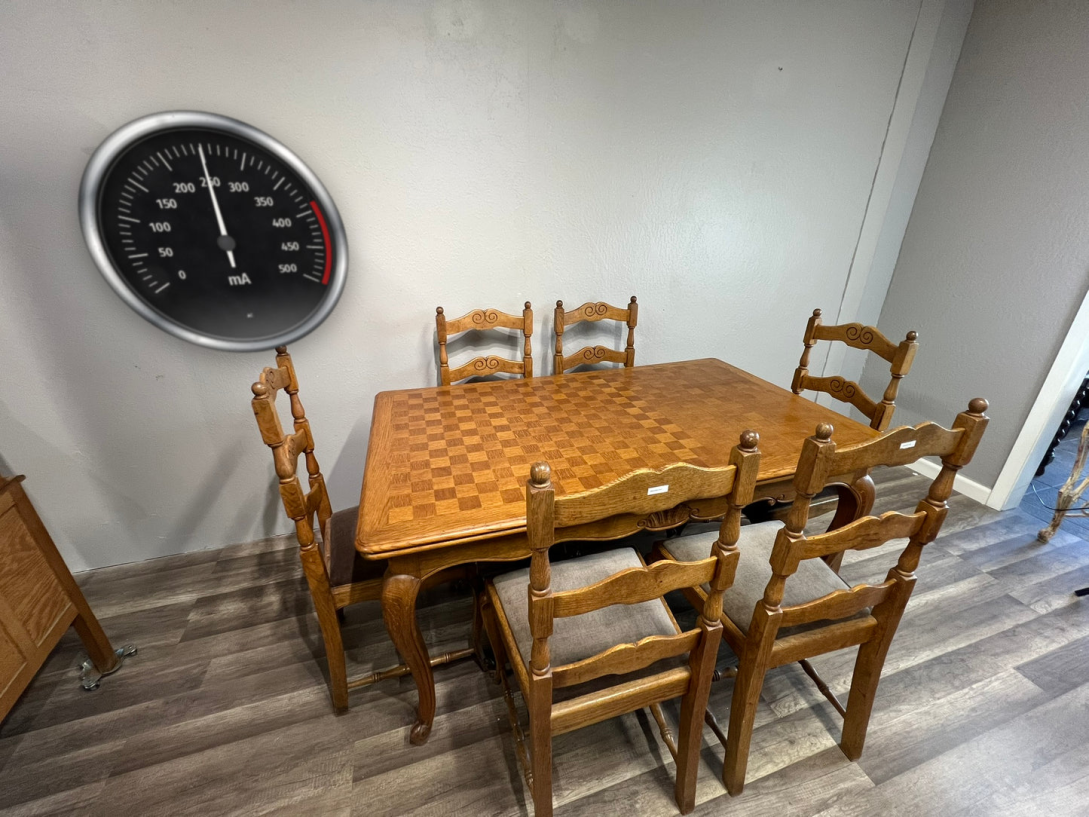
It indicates 250 mA
